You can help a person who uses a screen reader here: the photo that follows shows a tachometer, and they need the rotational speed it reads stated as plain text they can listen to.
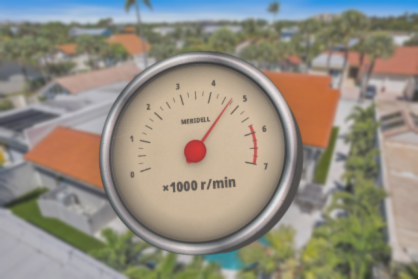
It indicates 4750 rpm
